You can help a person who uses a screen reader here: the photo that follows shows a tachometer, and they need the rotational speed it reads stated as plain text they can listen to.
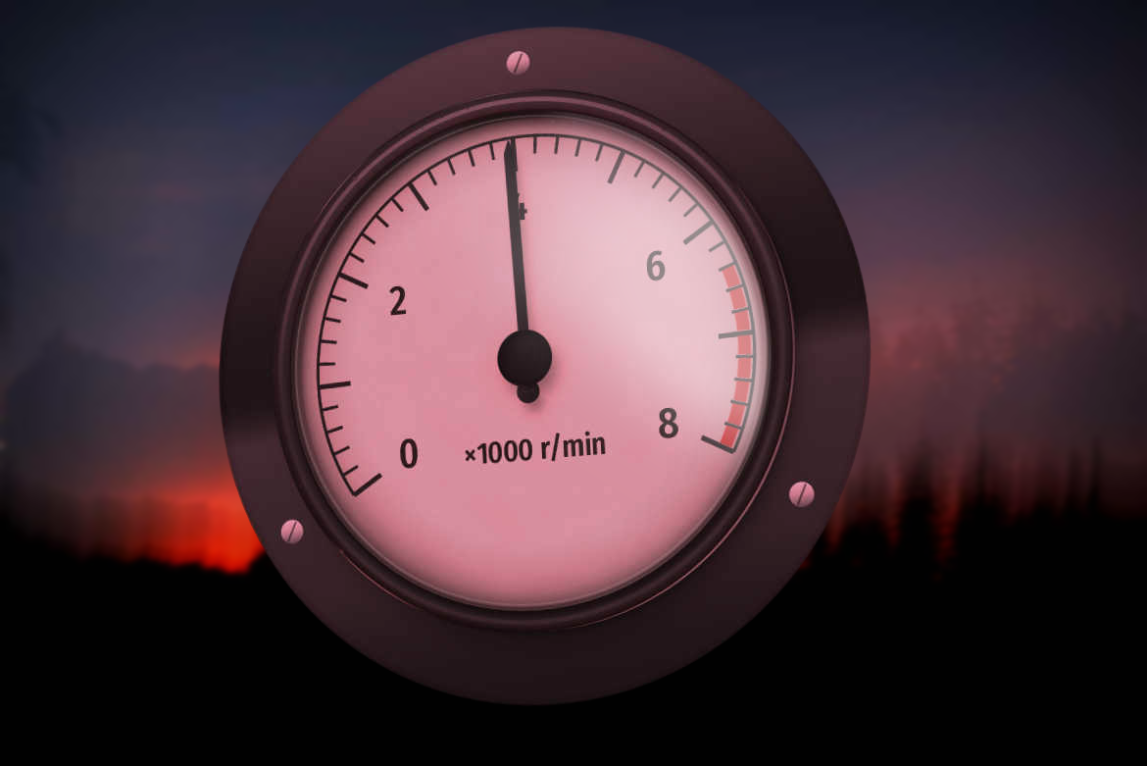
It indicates 4000 rpm
